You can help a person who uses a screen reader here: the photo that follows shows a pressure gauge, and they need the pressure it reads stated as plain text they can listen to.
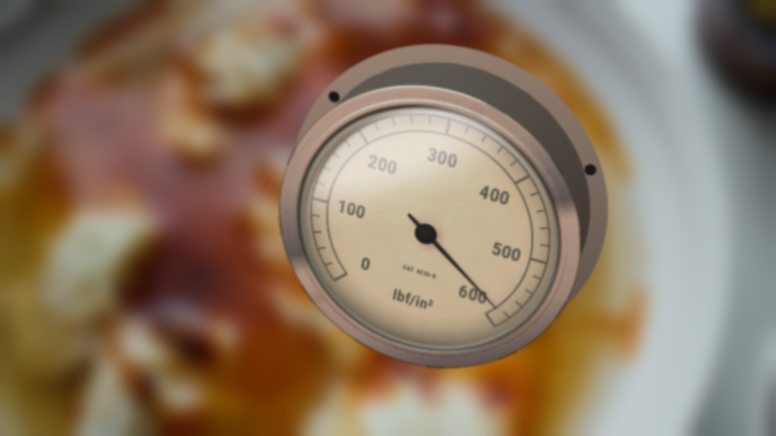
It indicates 580 psi
